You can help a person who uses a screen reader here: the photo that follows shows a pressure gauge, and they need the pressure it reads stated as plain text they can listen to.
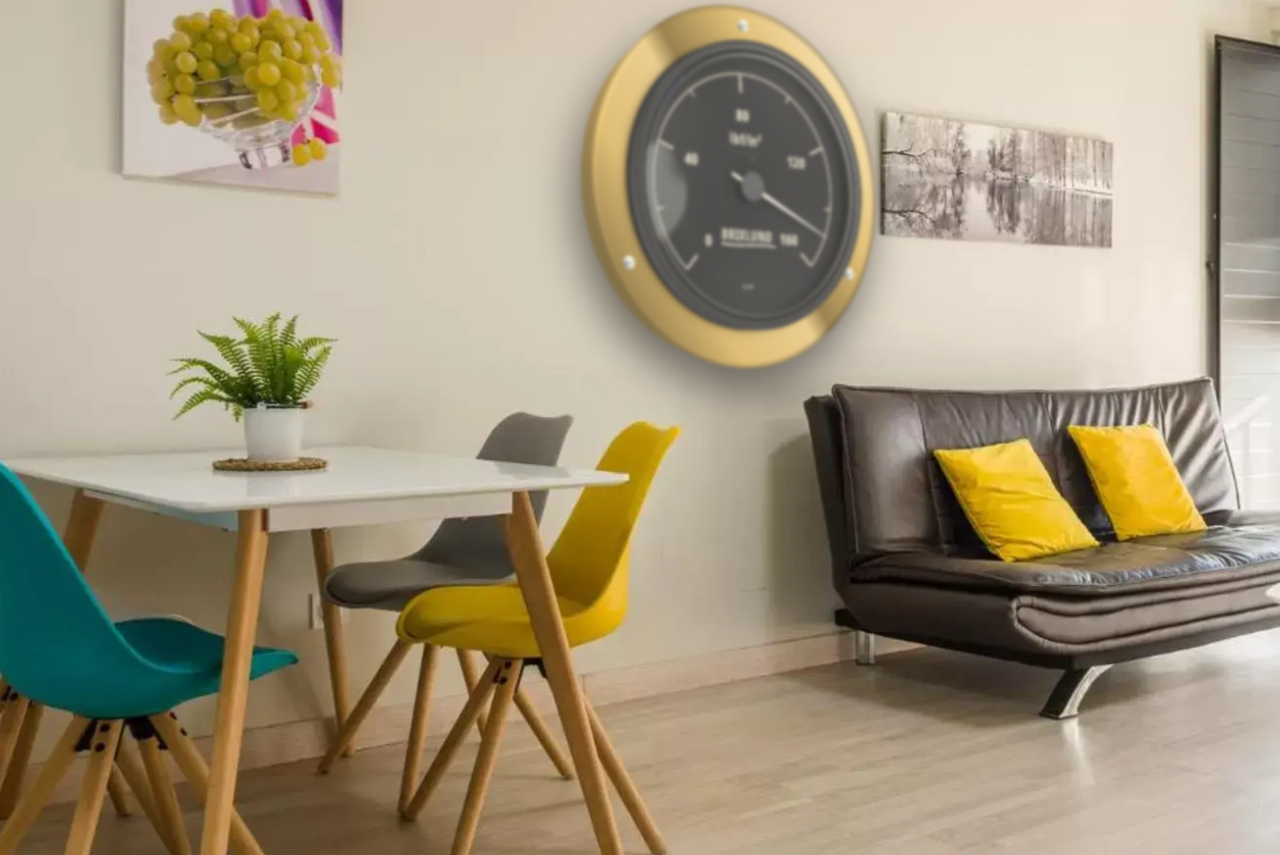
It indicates 150 psi
